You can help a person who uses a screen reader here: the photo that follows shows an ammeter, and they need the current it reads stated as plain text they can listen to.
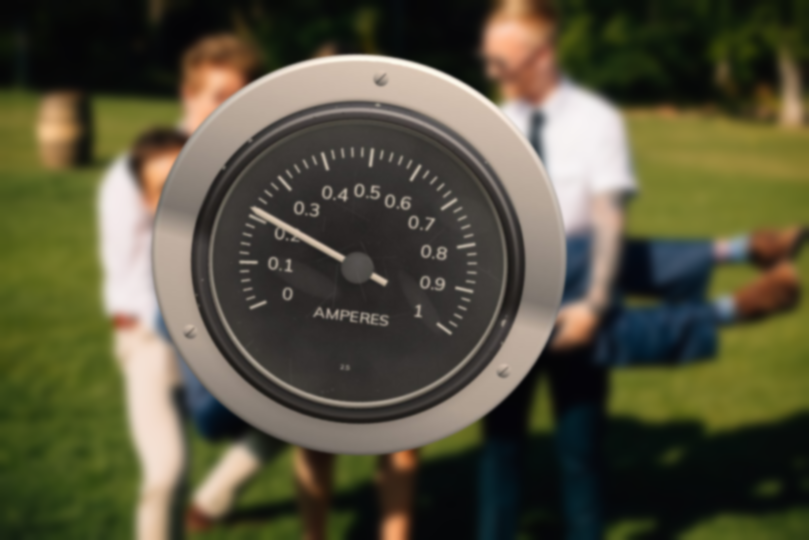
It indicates 0.22 A
